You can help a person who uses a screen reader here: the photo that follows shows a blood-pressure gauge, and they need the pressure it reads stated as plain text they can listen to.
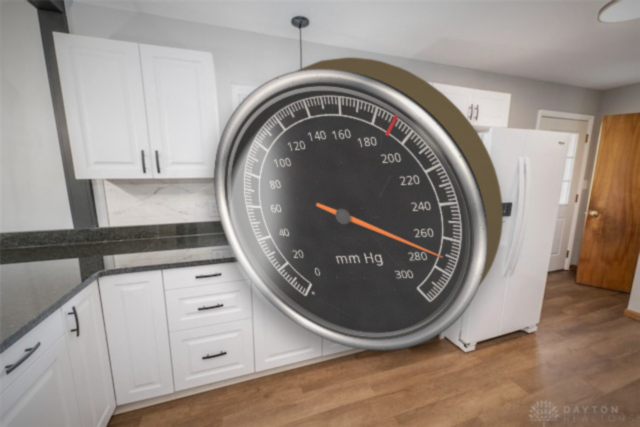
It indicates 270 mmHg
